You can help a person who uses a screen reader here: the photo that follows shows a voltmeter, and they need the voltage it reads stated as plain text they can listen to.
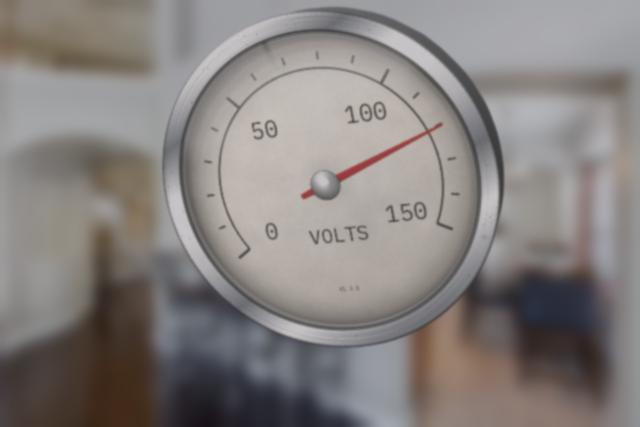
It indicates 120 V
